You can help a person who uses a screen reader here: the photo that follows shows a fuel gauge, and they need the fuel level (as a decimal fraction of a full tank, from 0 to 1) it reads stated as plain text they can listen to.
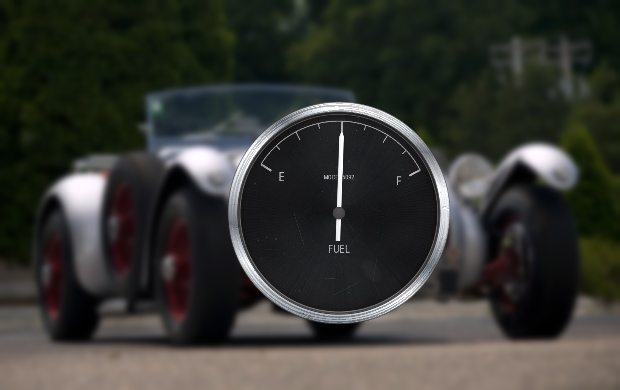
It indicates 0.5
